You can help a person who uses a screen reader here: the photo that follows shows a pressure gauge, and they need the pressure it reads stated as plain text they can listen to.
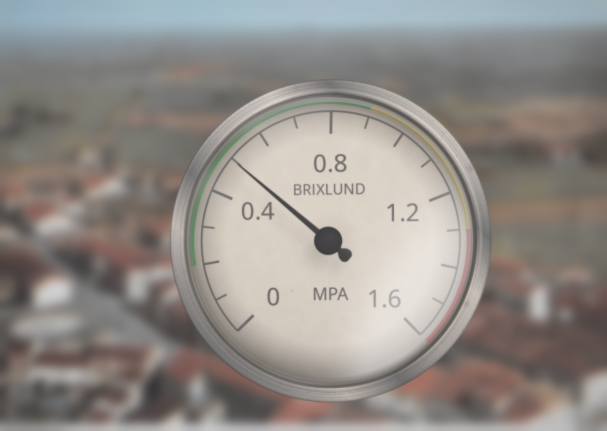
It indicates 0.5 MPa
